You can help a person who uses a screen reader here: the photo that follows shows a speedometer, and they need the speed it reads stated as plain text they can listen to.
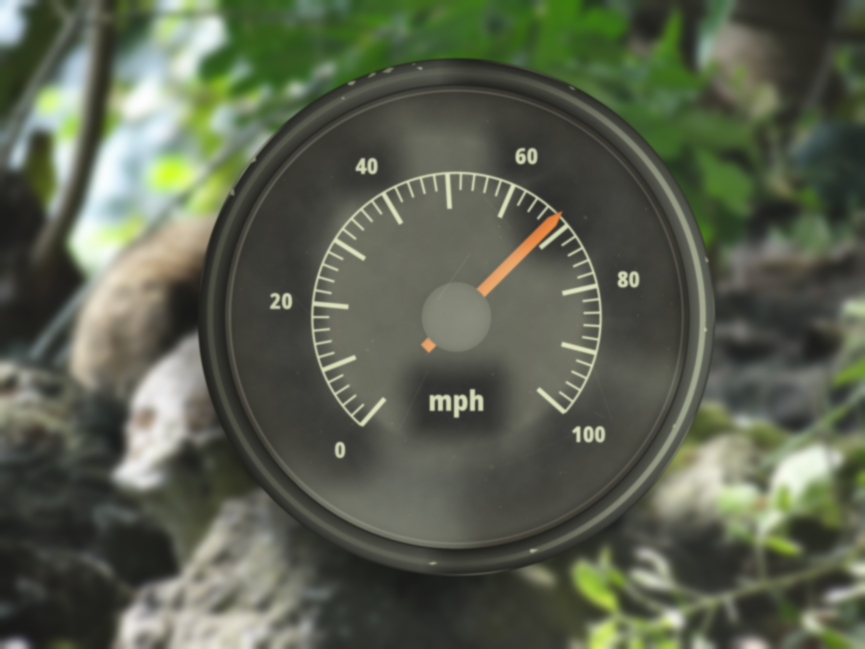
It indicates 68 mph
